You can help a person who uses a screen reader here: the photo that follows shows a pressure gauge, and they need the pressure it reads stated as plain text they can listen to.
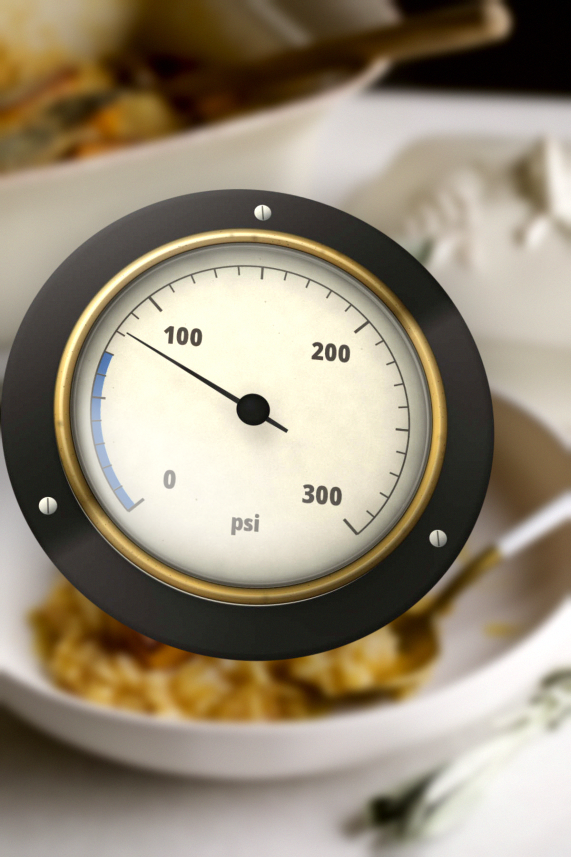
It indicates 80 psi
